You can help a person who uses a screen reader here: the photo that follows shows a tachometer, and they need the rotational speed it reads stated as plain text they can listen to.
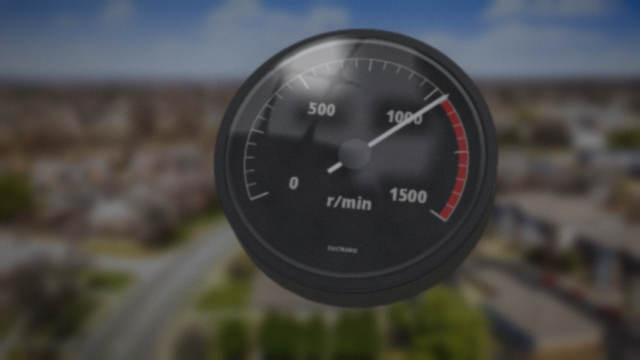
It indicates 1050 rpm
